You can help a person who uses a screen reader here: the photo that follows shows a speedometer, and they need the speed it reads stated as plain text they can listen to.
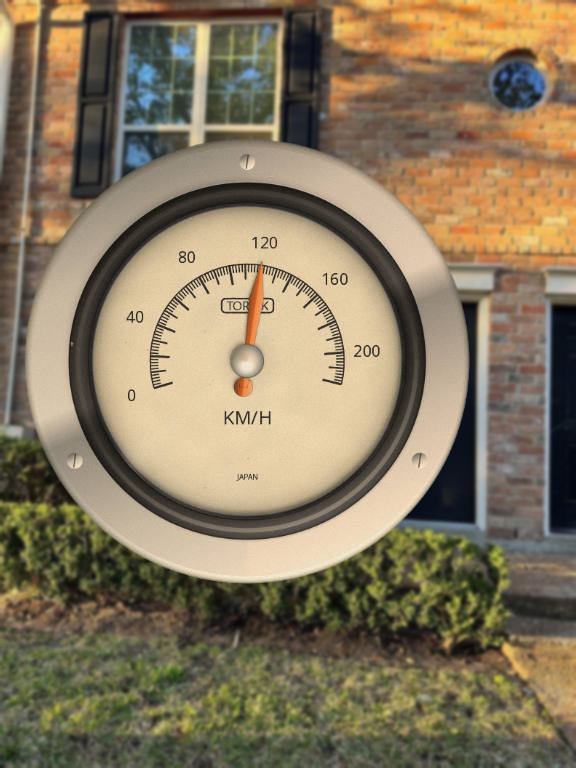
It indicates 120 km/h
